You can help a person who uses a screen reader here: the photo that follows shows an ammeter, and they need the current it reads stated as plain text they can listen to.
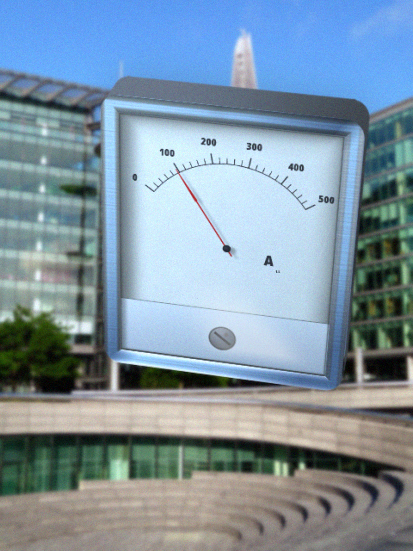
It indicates 100 A
